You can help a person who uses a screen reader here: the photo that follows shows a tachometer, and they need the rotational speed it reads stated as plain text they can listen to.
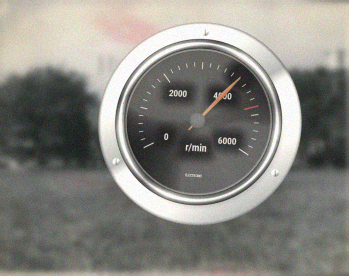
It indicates 4000 rpm
